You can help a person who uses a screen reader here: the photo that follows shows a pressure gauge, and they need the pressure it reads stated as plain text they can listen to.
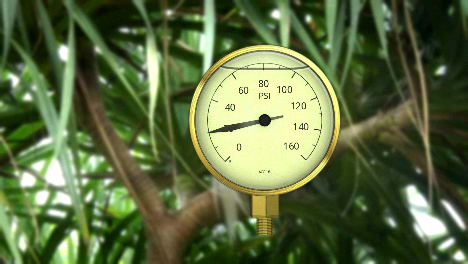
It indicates 20 psi
